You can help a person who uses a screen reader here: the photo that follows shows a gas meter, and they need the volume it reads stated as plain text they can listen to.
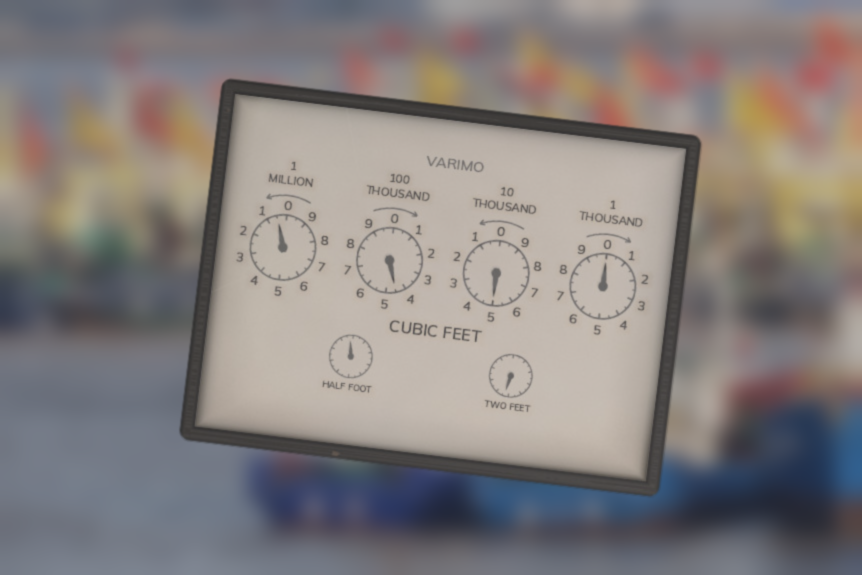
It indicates 45000 ft³
